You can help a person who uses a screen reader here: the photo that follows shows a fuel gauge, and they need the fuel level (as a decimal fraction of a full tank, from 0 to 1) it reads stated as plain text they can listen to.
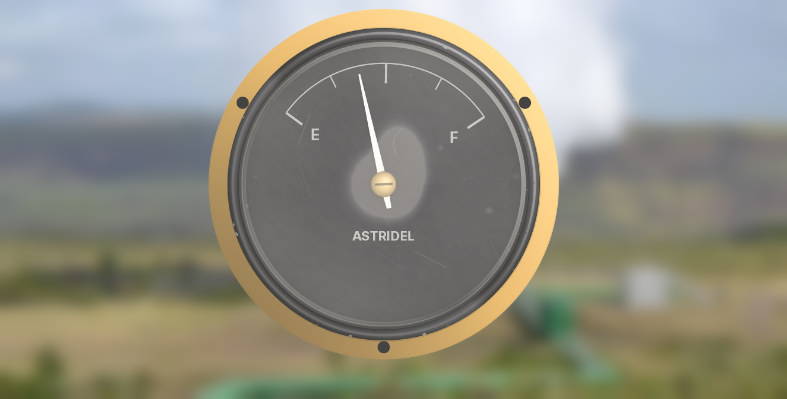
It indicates 0.375
